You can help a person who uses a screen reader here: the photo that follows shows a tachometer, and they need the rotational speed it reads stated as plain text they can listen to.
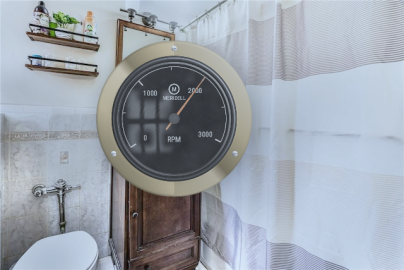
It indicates 2000 rpm
